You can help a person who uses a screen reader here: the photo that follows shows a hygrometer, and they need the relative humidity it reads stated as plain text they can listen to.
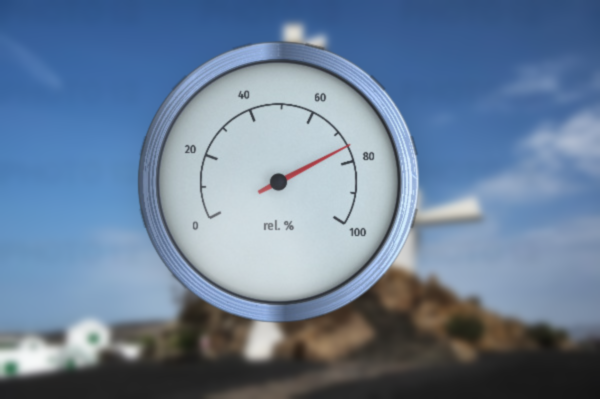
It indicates 75 %
